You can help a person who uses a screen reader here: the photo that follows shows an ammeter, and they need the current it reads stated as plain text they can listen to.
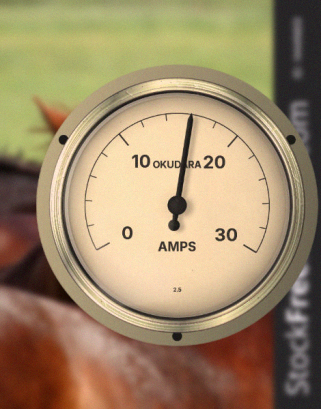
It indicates 16 A
